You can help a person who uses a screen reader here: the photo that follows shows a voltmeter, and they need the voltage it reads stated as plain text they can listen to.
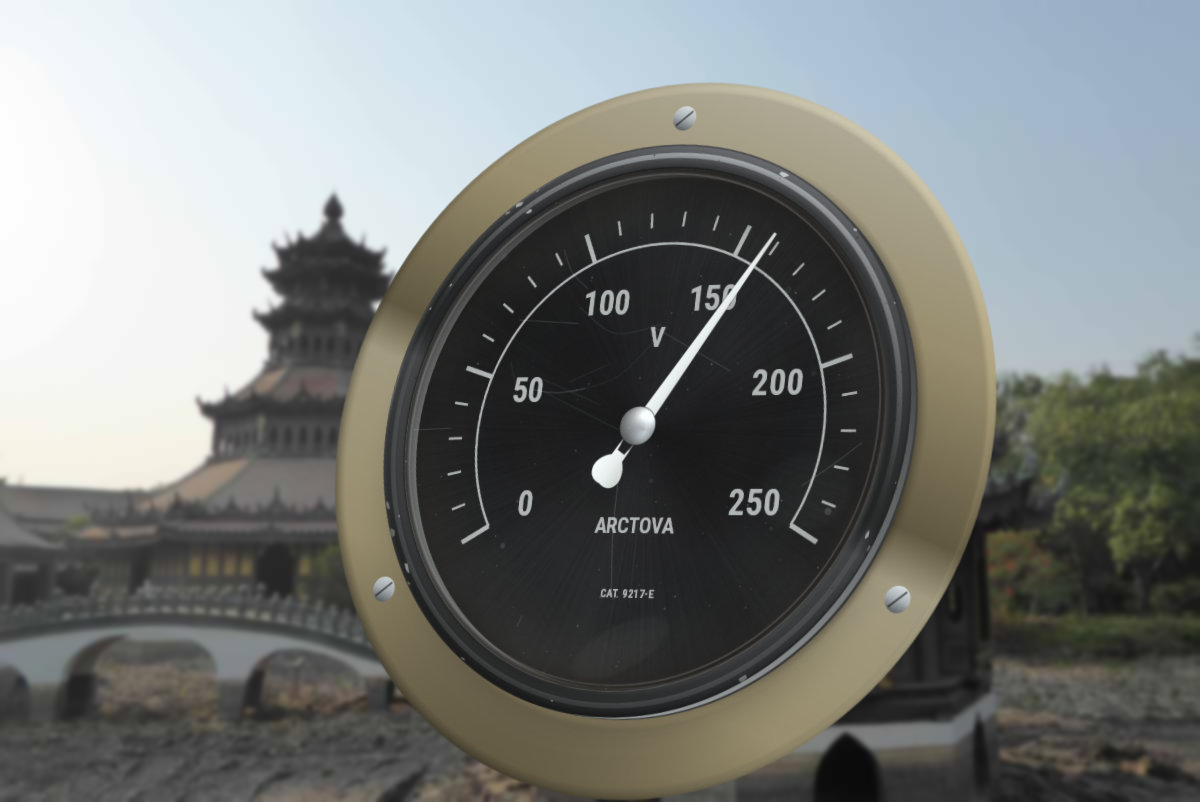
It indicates 160 V
